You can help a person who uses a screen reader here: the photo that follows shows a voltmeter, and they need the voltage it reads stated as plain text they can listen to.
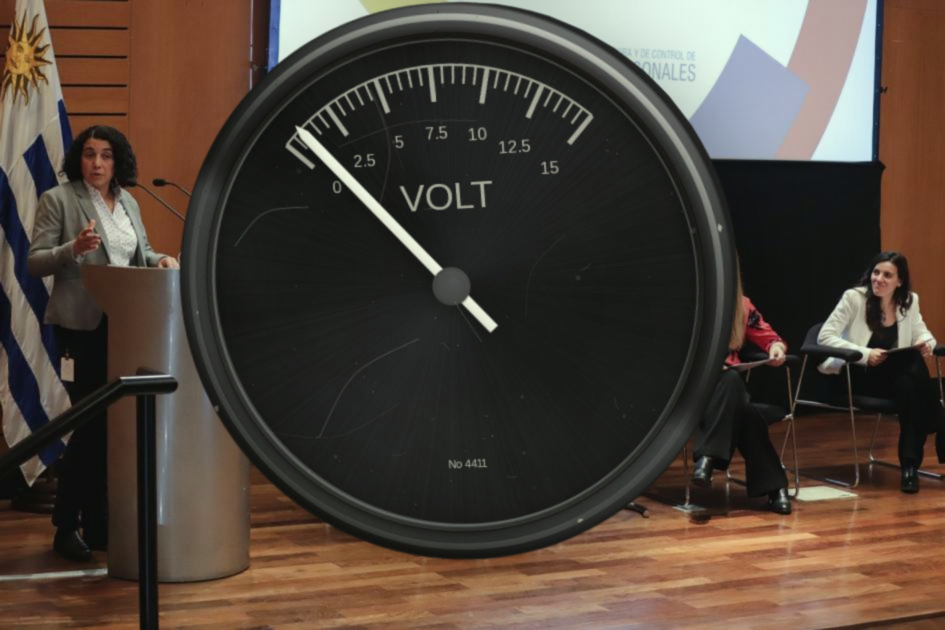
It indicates 1 V
